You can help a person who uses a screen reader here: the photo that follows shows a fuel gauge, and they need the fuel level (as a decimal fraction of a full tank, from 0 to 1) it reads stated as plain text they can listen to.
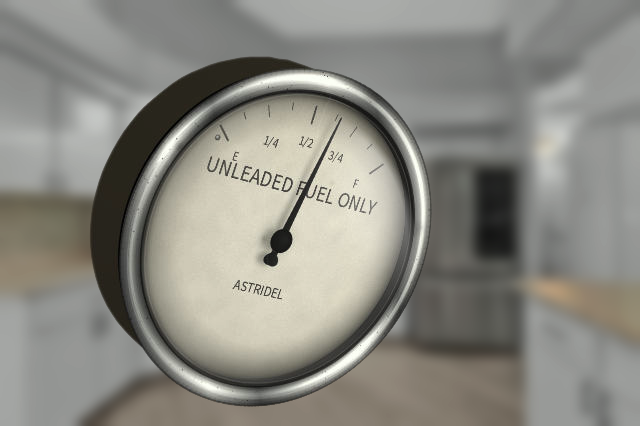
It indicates 0.625
